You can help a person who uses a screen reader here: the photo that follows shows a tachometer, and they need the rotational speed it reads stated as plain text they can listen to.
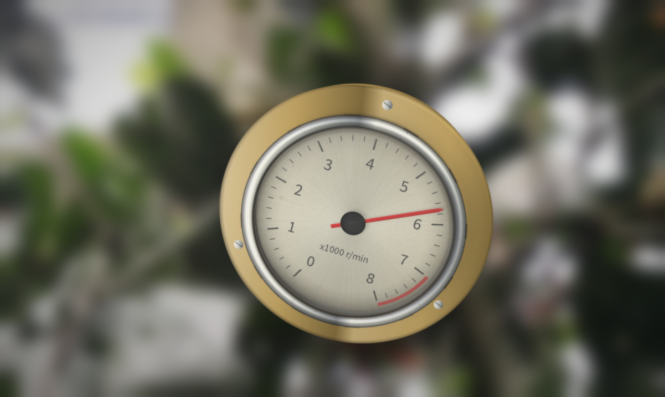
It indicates 5700 rpm
